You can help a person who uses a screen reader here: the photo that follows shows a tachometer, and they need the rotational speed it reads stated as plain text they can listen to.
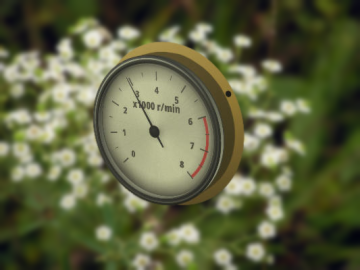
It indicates 3000 rpm
